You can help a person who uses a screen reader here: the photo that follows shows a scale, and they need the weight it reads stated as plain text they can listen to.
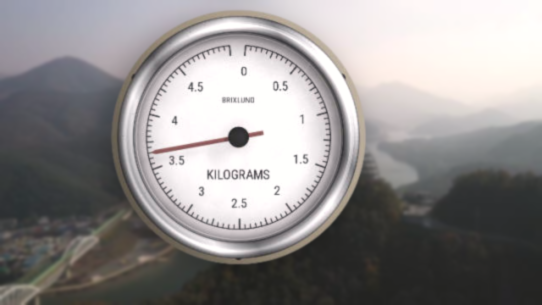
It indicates 3.65 kg
